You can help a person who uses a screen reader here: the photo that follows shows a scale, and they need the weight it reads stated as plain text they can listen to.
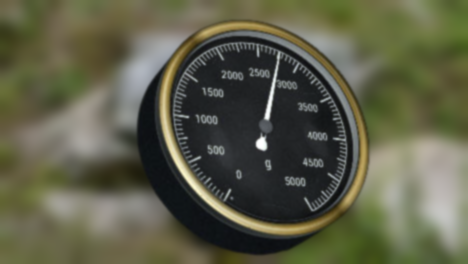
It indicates 2750 g
